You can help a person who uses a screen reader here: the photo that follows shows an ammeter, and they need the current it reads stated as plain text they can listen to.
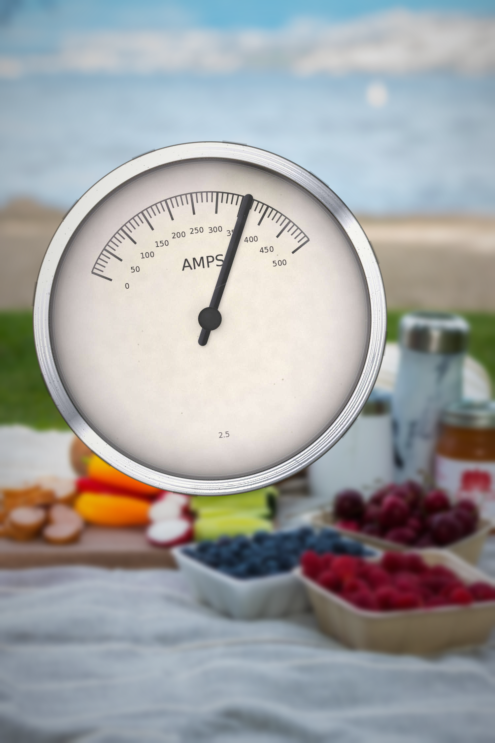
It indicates 360 A
